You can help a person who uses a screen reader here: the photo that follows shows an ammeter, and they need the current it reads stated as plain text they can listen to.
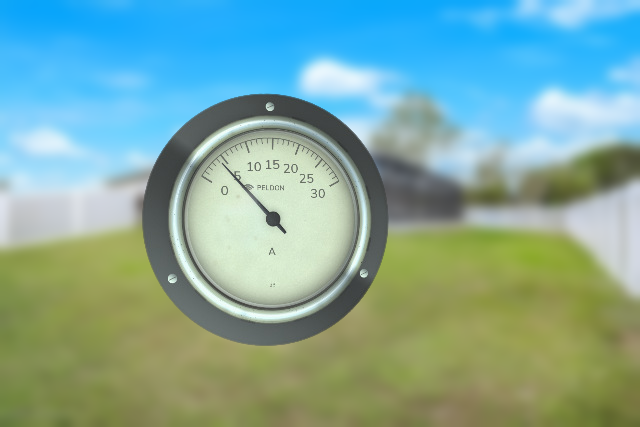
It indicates 4 A
